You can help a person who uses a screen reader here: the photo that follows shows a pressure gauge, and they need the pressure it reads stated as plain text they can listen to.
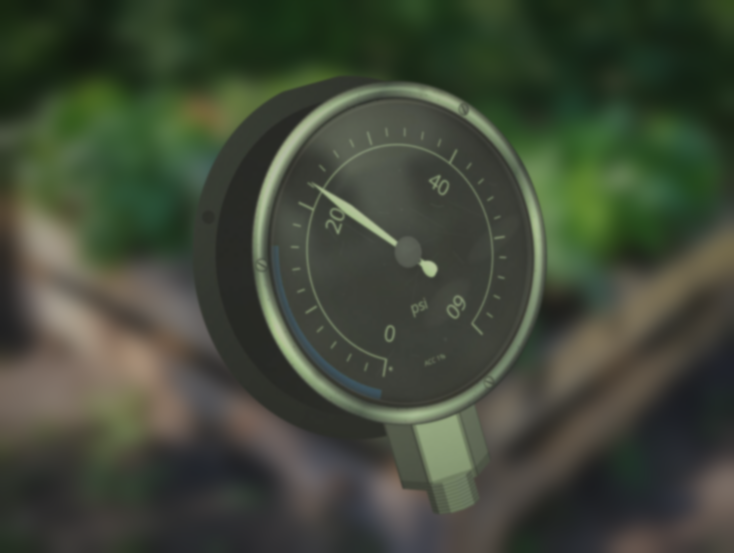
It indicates 22 psi
